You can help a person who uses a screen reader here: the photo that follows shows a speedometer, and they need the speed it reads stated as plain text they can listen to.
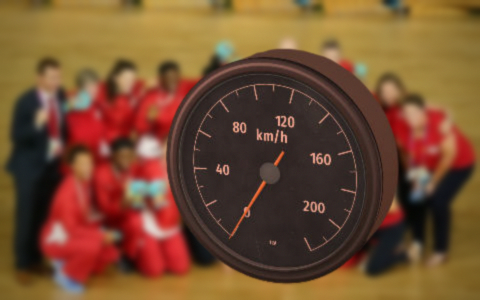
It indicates 0 km/h
